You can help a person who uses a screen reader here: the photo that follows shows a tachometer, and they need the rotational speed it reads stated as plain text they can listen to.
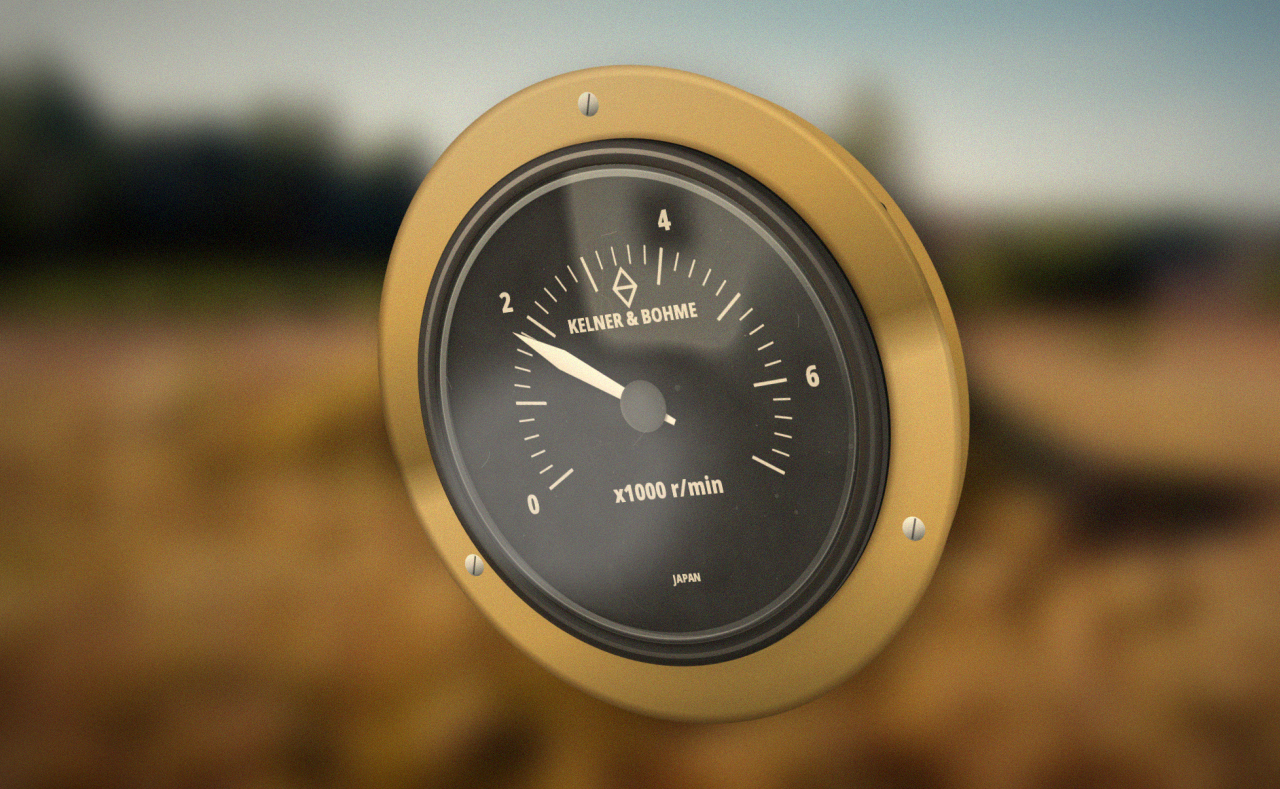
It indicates 1800 rpm
